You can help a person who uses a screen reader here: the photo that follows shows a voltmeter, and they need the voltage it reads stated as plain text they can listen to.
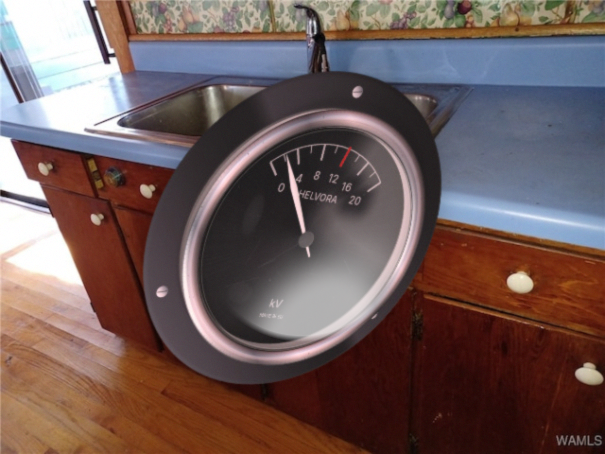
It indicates 2 kV
